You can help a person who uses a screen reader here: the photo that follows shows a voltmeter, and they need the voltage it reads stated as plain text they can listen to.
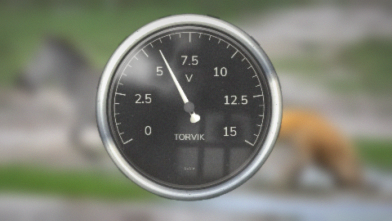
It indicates 5.75 V
